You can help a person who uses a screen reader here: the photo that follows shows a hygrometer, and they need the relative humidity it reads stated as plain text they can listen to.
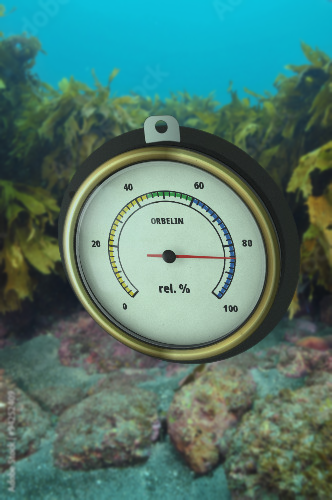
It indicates 84 %
